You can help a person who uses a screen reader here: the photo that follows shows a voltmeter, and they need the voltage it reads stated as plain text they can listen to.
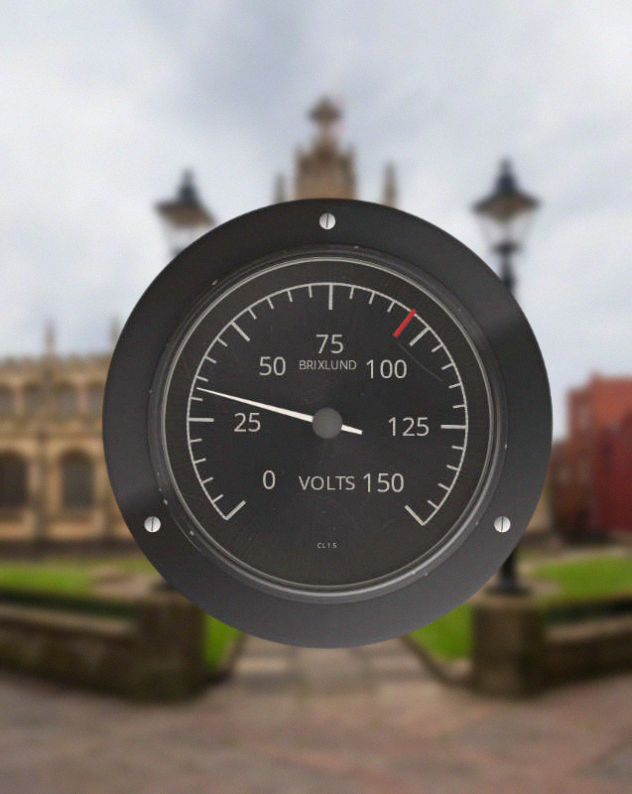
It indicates 32.5 V
